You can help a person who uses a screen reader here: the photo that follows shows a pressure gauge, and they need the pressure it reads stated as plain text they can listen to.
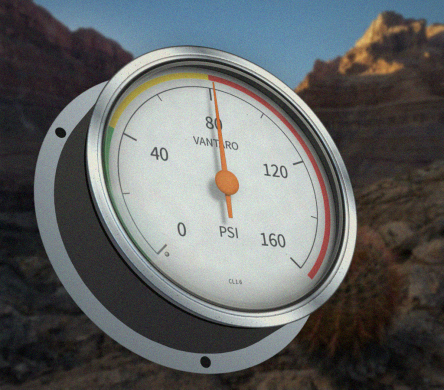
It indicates 80 psi
